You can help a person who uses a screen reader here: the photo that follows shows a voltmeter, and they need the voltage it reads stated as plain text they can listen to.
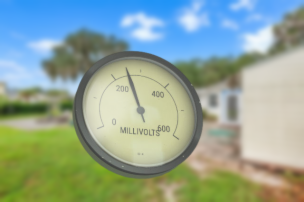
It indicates 250 mV
